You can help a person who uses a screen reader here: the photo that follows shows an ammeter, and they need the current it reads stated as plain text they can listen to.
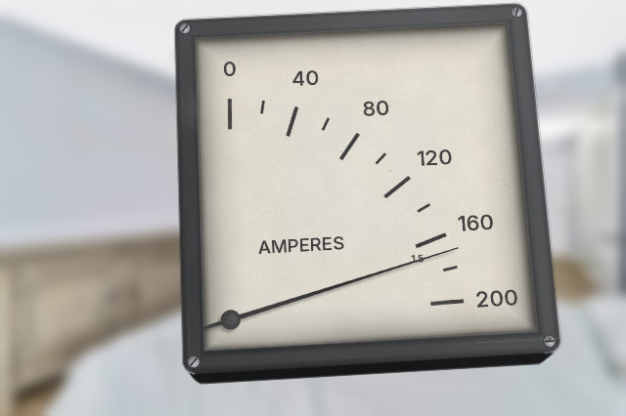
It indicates 170 A
